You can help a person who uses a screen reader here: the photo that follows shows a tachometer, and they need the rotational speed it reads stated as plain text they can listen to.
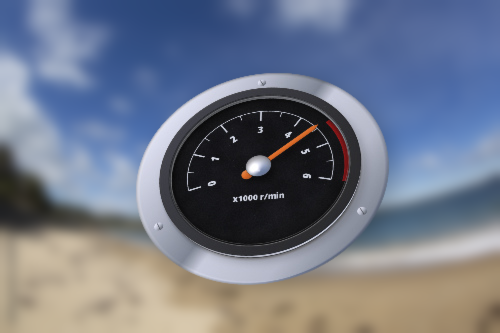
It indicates 4500 rpm
